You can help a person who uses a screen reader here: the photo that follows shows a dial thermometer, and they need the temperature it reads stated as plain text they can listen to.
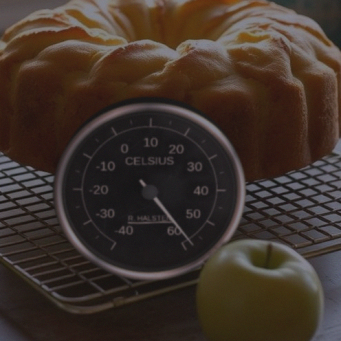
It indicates 57.5 °C
